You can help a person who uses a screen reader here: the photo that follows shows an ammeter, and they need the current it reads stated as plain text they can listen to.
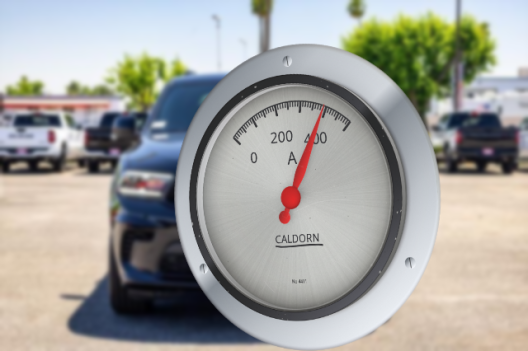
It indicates 400 A
